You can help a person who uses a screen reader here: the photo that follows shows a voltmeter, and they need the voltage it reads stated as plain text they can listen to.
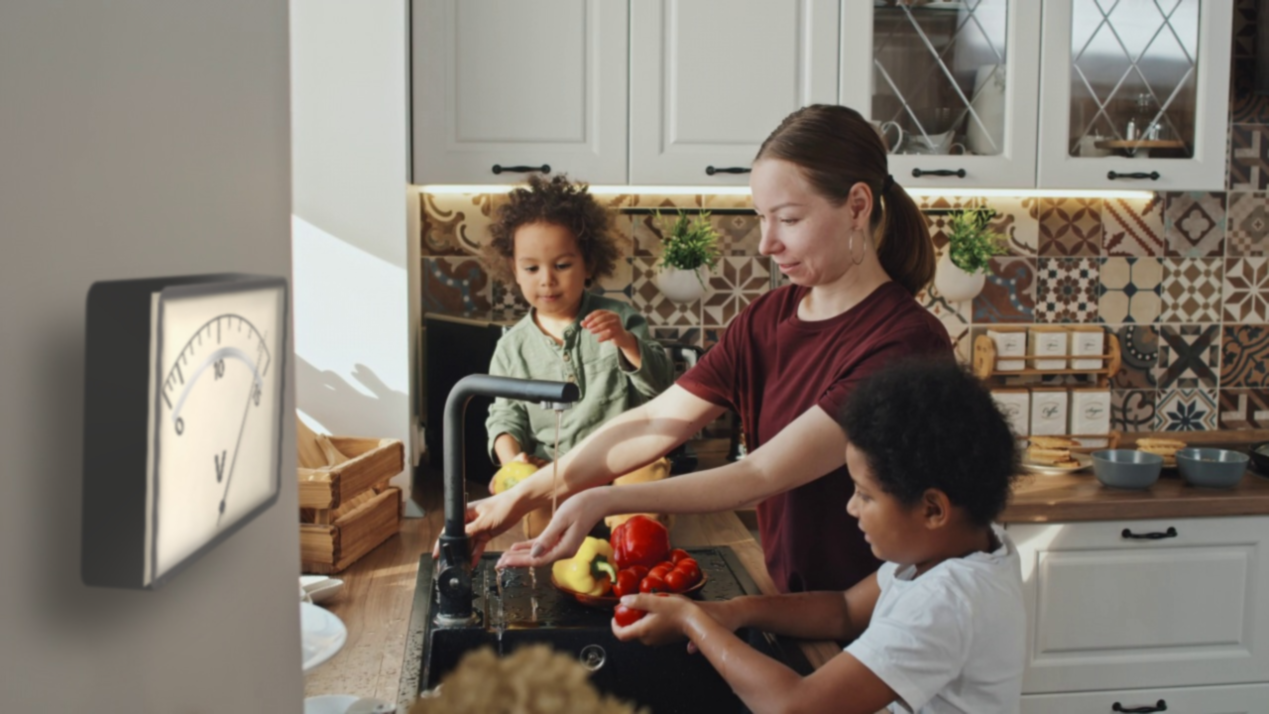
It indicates 14 V
